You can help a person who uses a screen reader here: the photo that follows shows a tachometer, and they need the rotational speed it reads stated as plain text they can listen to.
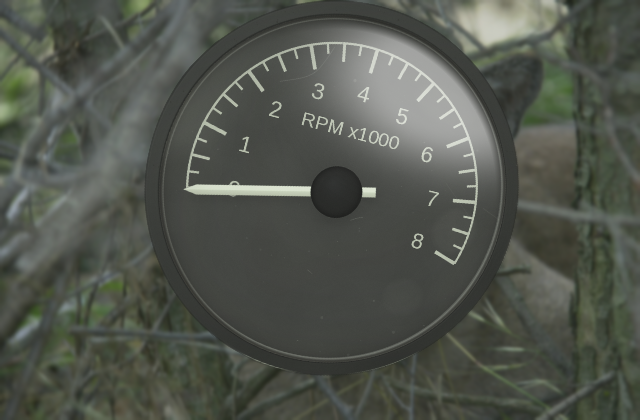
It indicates 0 rpm
